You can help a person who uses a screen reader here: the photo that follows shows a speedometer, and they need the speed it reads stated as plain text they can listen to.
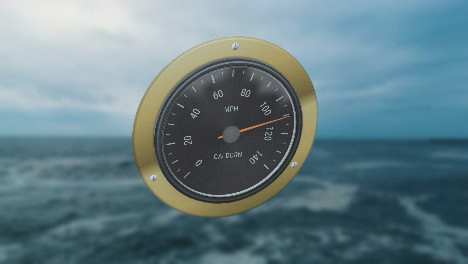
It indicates 110 mph
